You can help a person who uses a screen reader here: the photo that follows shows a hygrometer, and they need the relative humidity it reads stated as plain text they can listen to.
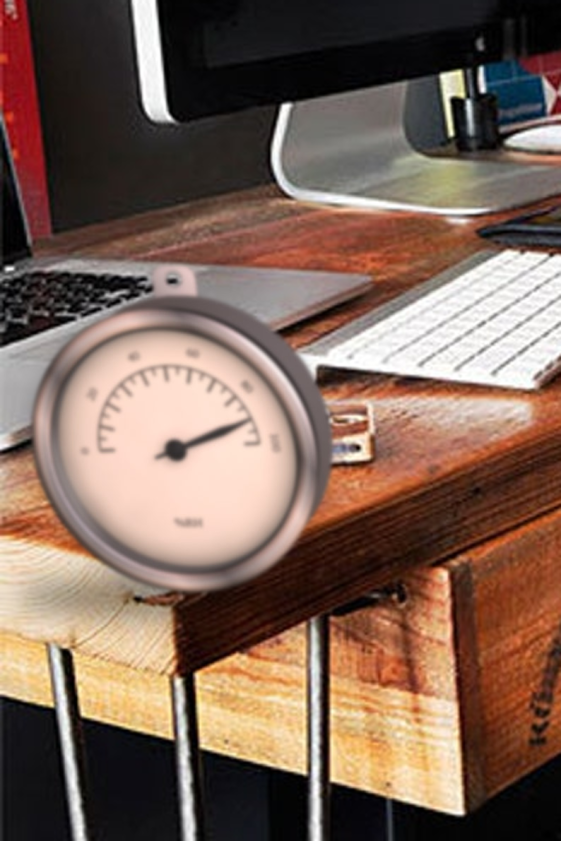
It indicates 90 %
